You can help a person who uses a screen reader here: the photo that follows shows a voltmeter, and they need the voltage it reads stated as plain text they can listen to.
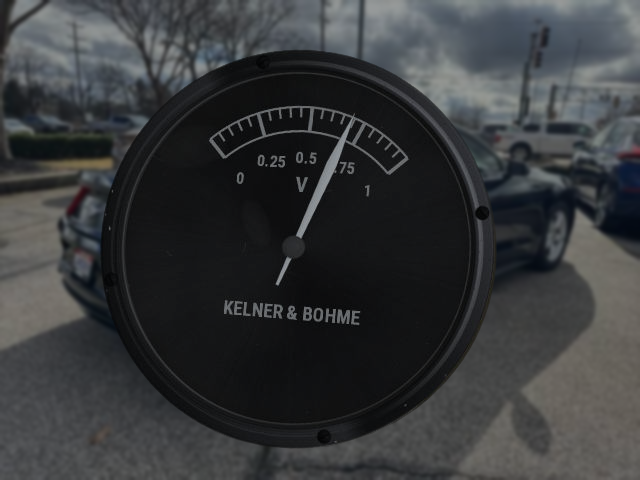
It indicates 0.7 V
